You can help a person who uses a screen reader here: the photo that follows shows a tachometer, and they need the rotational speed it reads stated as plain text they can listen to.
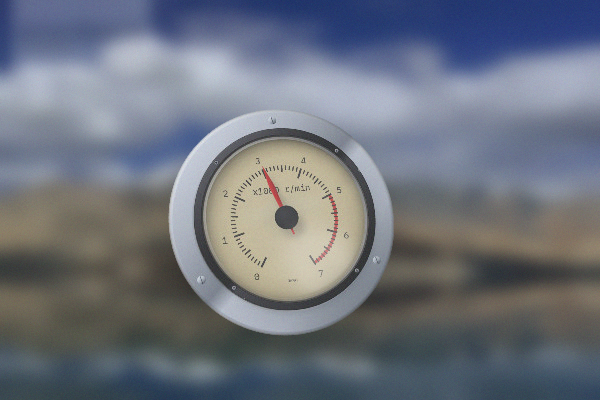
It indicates 3000 rpm
